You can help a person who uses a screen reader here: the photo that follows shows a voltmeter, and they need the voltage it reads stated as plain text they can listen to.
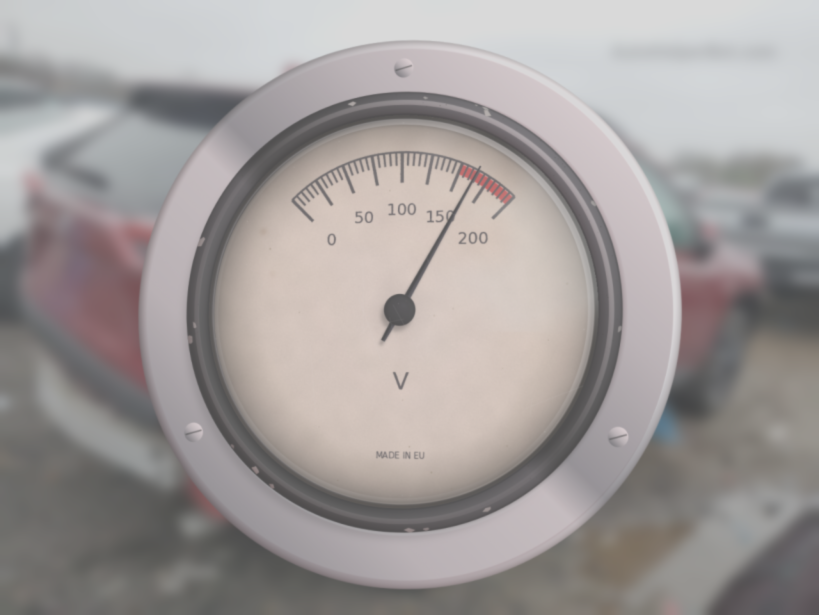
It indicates 165 V
